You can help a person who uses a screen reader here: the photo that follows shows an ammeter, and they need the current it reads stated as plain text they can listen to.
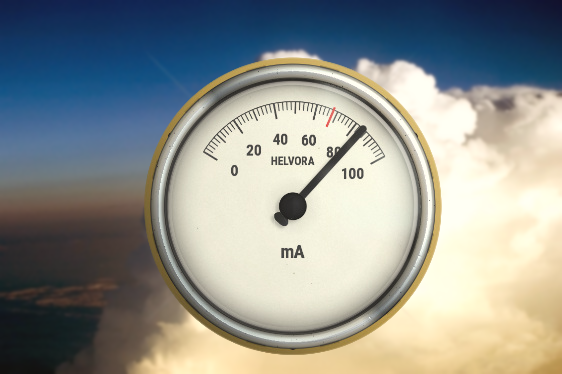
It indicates 84 mA
